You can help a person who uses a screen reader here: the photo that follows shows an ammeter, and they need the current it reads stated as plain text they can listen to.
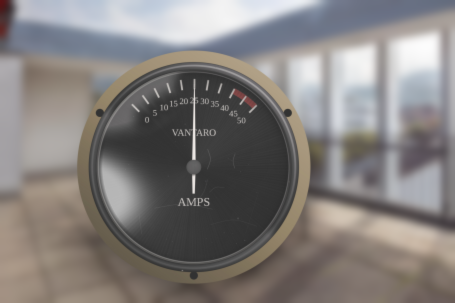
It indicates 25 A
